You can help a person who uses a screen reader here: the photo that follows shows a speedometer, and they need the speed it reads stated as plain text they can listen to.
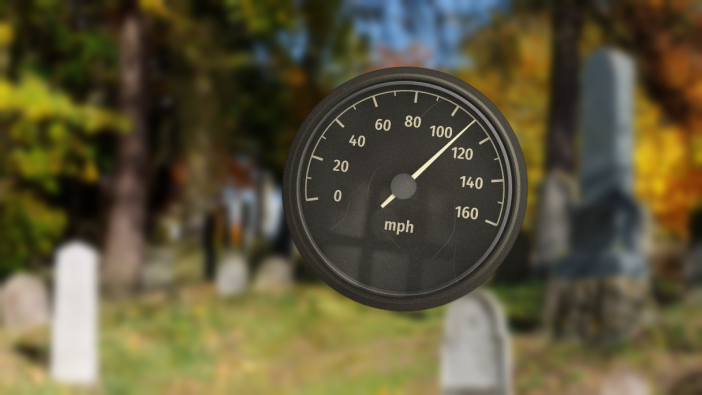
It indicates 110 mph
